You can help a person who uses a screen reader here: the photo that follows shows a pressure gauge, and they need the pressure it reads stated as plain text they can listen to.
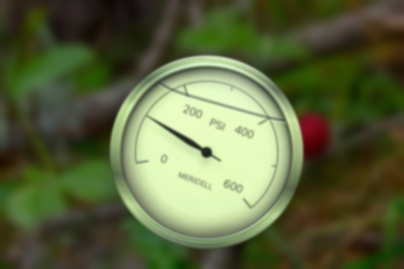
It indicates 100 psi
